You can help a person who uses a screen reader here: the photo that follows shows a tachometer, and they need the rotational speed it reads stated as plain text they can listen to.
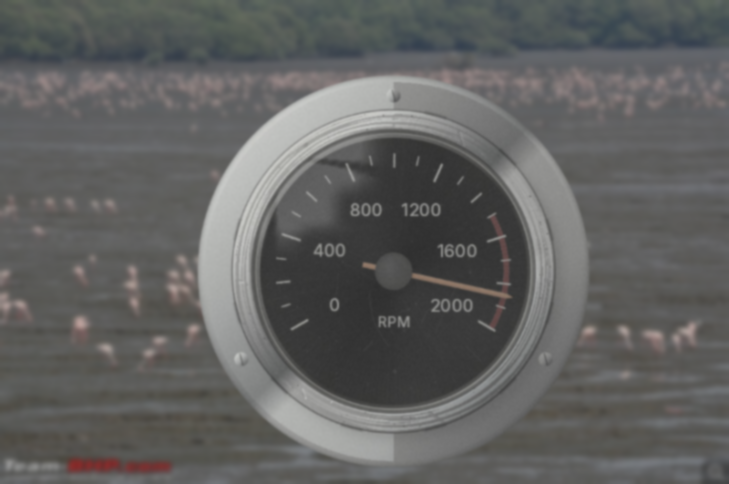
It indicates 1850 rpm
